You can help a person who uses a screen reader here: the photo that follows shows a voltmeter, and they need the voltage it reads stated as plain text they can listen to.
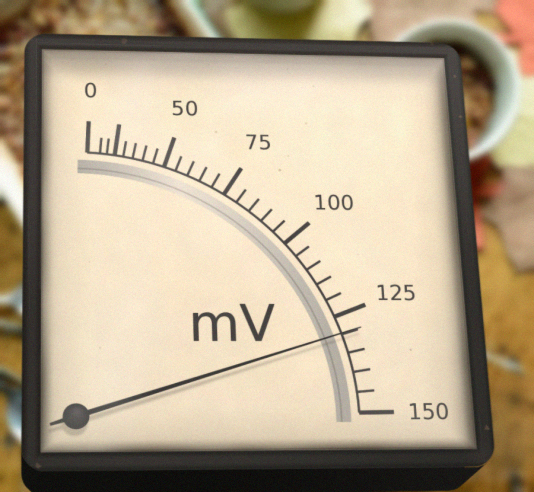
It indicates 130 mV
